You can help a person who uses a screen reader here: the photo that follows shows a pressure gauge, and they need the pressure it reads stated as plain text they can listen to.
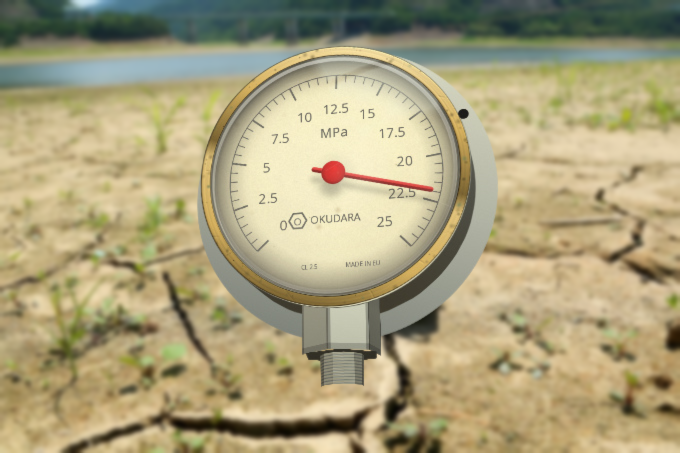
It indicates 22 MPa
